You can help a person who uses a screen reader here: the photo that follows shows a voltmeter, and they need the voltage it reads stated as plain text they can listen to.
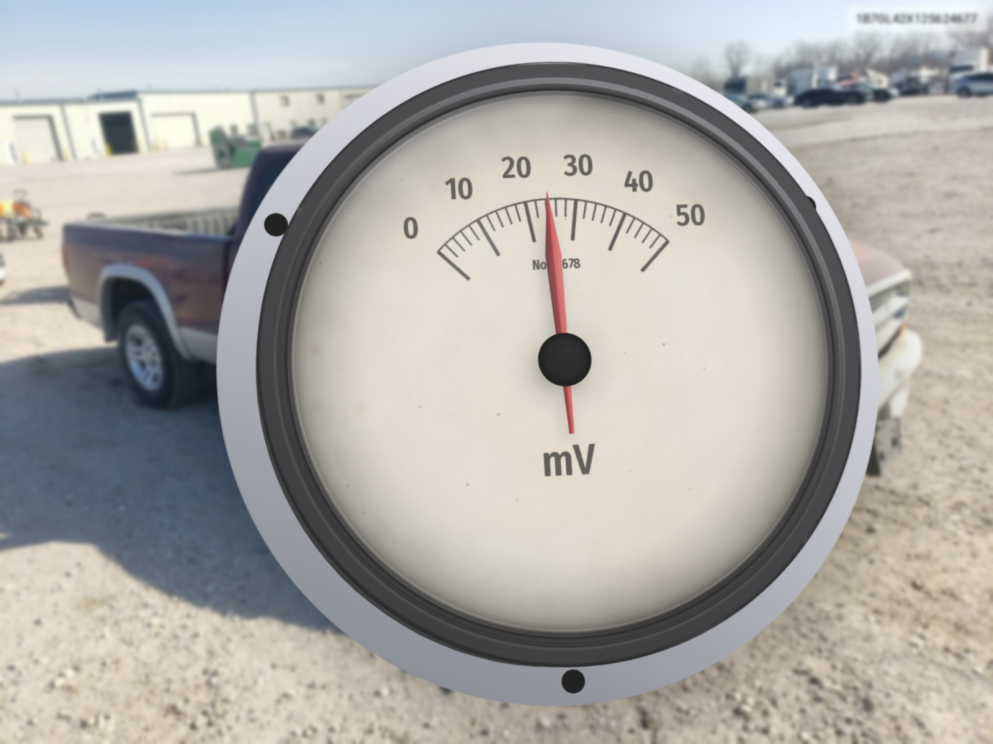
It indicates 24 mV
